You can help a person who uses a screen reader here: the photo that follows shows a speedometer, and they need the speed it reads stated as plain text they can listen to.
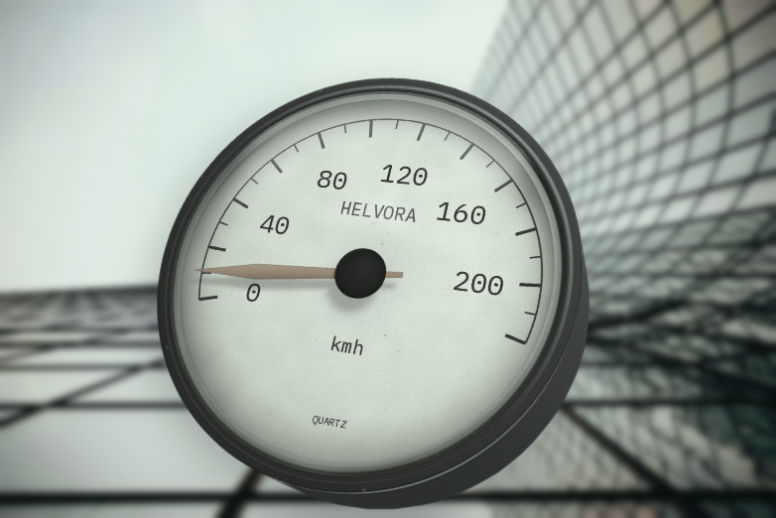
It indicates 10 km/h
